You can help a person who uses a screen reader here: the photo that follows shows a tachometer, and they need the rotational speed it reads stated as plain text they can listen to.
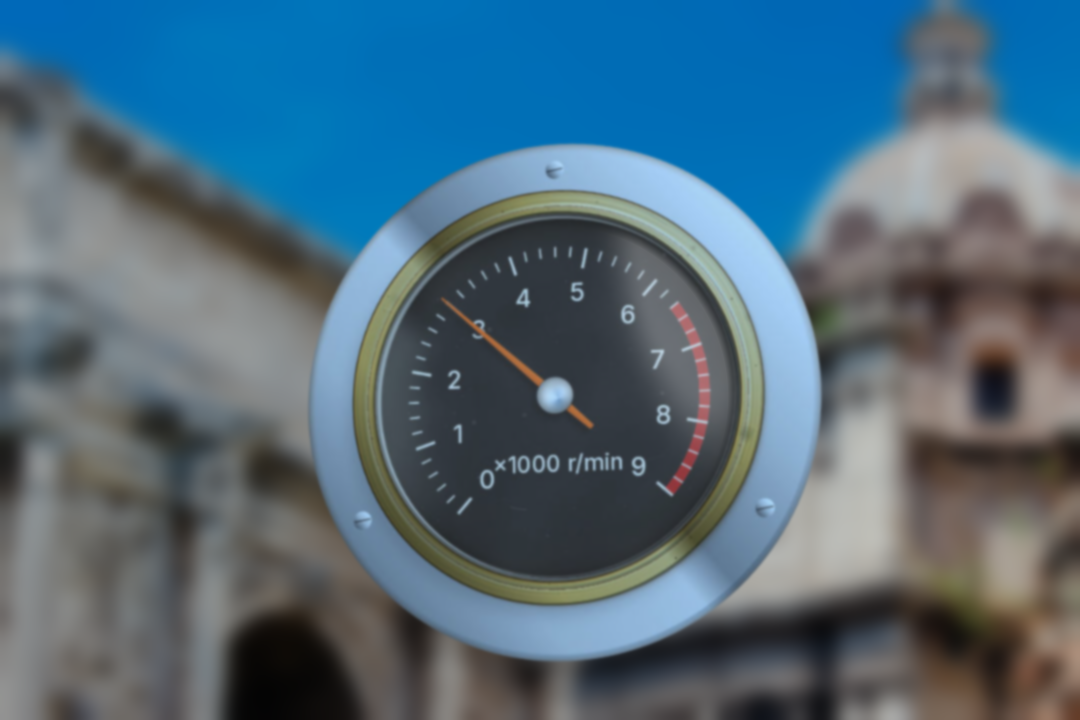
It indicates 3000 rpm
